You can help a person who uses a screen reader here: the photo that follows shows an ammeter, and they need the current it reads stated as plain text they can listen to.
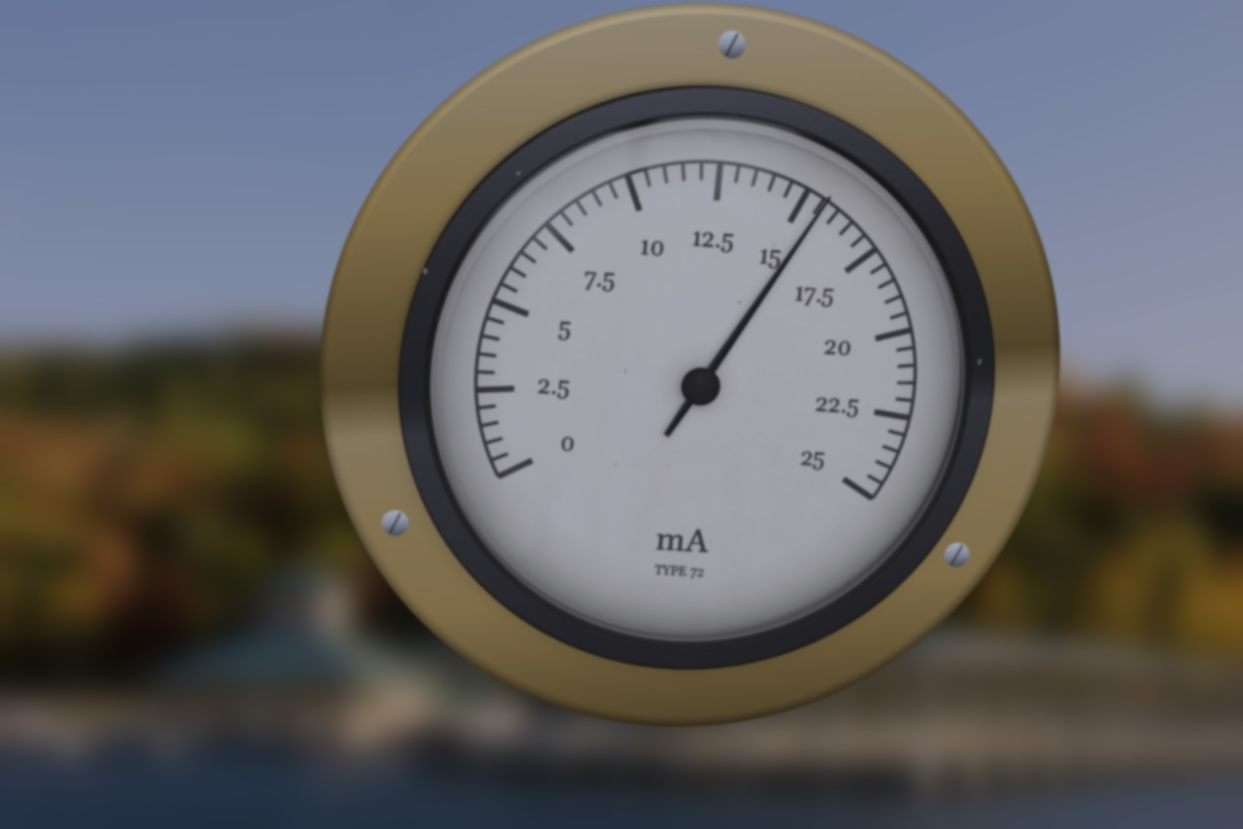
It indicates 15.5 mA
